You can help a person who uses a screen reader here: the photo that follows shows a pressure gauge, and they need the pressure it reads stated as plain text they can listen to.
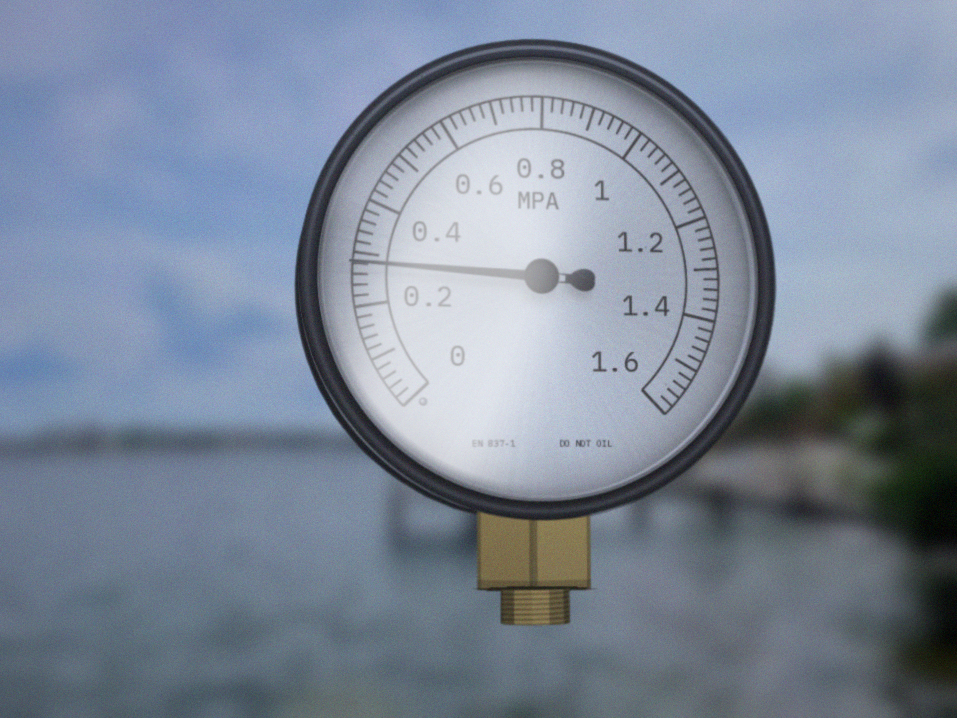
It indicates 0.28 MPa
